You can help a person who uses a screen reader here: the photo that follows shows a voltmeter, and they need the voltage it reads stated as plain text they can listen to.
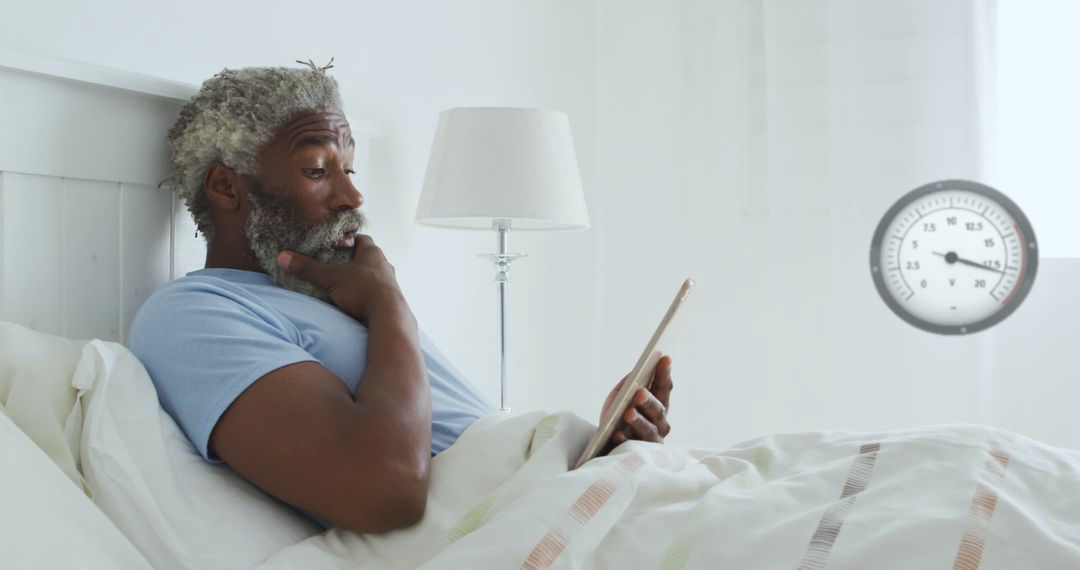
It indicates 18 V
